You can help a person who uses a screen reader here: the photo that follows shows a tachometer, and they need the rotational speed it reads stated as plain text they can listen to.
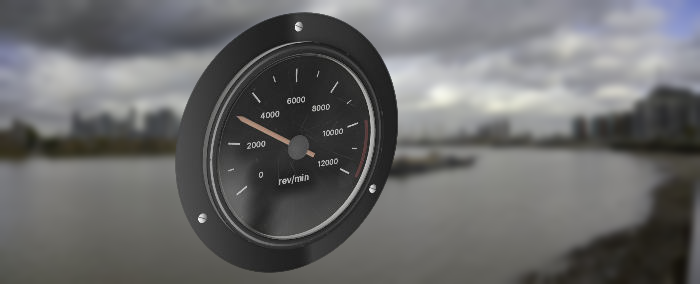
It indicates 3000 rpm
